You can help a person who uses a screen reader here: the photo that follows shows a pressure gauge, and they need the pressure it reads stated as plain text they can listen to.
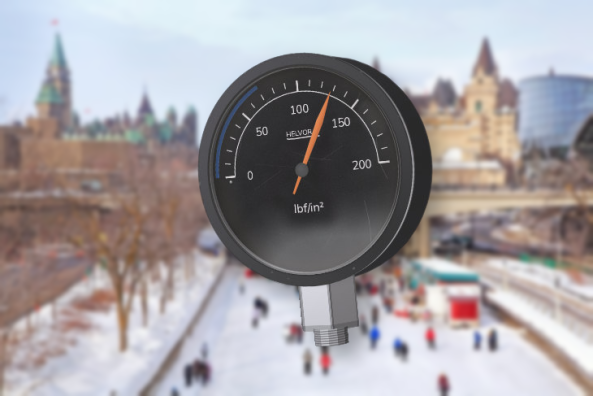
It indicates 130 psi
